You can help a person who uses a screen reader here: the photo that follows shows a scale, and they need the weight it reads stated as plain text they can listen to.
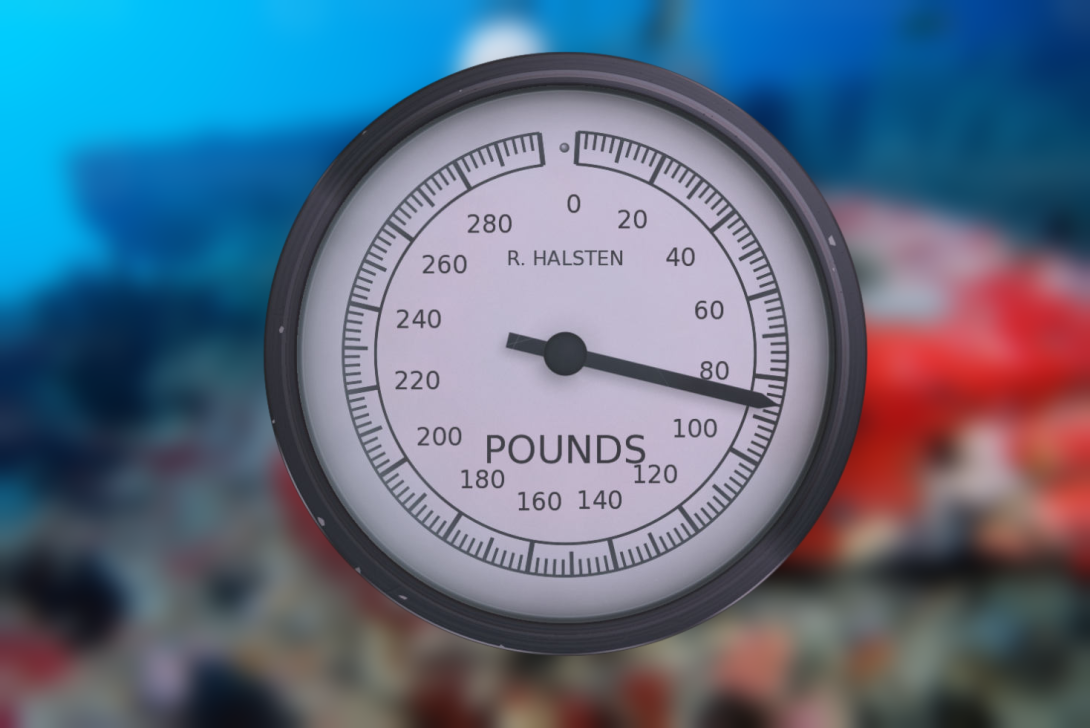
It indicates 86 lb
